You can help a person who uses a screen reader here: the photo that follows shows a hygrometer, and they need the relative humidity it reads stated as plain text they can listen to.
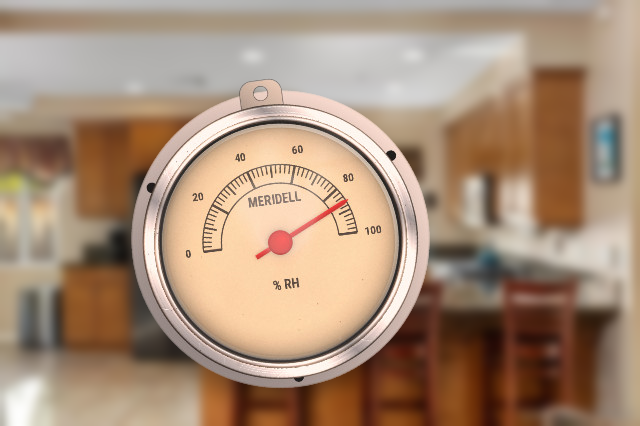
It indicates 86 %
